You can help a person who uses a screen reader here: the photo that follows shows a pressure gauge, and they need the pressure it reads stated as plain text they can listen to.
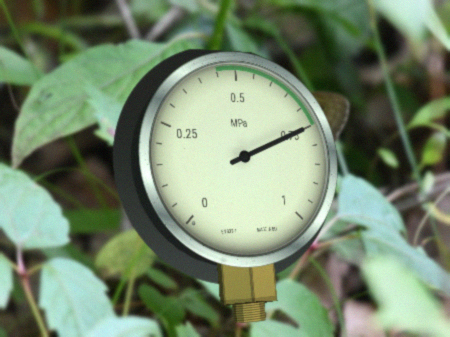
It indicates 0.75 MPa
